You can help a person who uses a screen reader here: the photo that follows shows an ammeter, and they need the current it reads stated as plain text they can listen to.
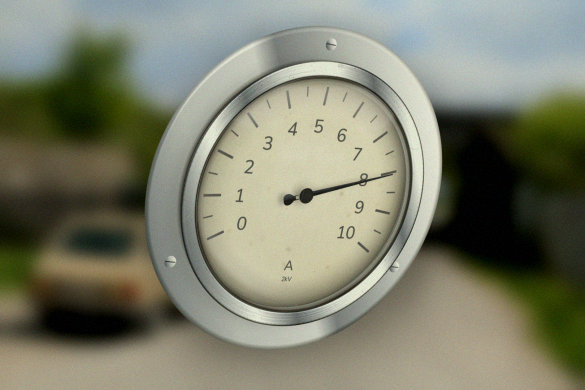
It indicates 8 A
